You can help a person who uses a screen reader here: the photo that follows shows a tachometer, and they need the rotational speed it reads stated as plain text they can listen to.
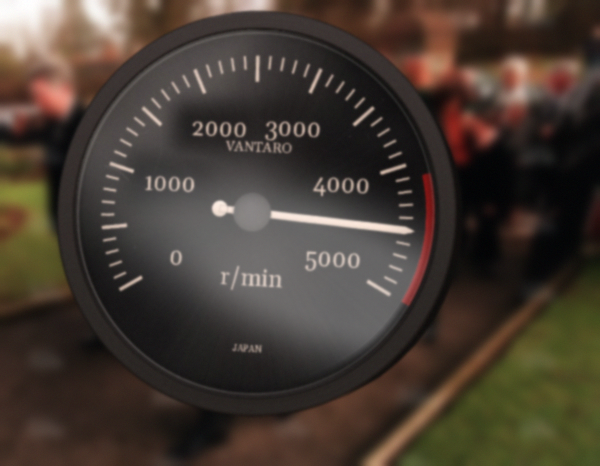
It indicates 4500 rpm
